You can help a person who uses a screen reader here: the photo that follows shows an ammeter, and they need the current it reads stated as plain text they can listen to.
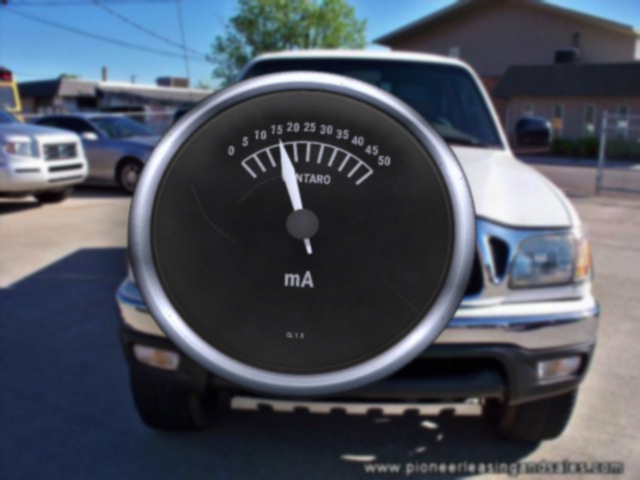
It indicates 15 mA
